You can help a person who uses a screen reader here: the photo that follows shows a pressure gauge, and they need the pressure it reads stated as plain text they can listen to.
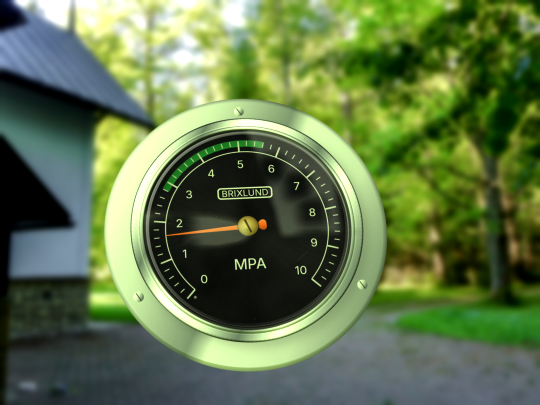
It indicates 1.6 MPa
